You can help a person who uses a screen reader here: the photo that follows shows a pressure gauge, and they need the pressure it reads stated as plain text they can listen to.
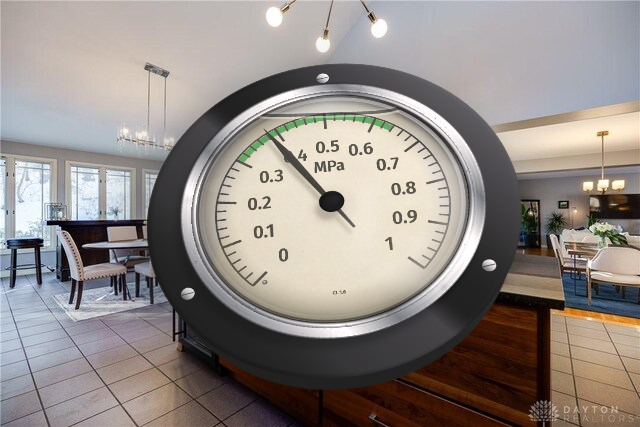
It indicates 0.38 MPa
